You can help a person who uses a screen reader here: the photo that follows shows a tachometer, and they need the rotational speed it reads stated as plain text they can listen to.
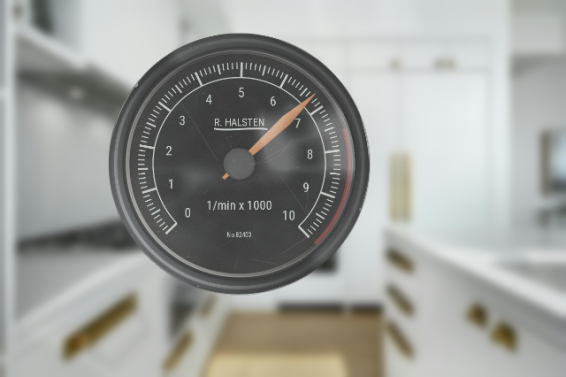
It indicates 6700 rpm
